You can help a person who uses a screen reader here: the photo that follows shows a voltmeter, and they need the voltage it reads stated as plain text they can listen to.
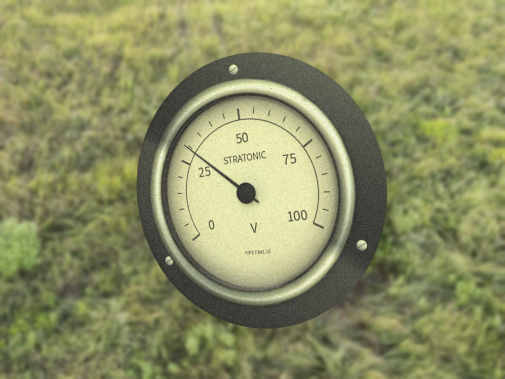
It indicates 30 V
